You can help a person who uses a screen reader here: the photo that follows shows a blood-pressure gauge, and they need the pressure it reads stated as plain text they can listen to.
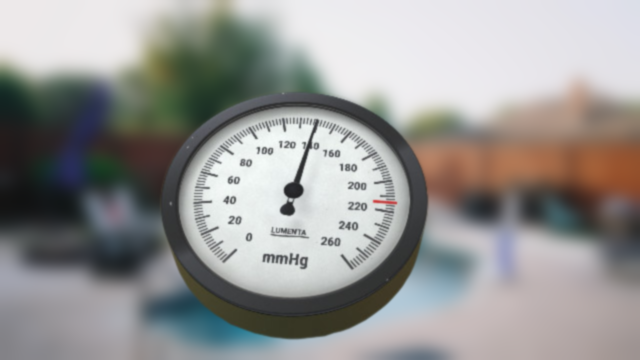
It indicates 140 mmHg
